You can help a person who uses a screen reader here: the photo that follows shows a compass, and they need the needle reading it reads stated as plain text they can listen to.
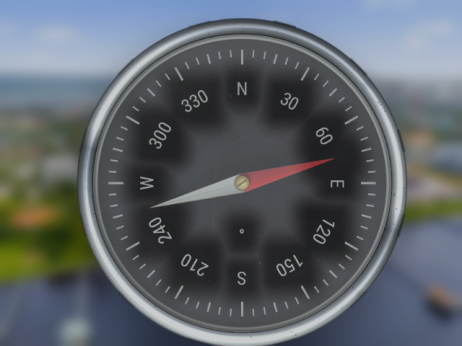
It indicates 75 °
